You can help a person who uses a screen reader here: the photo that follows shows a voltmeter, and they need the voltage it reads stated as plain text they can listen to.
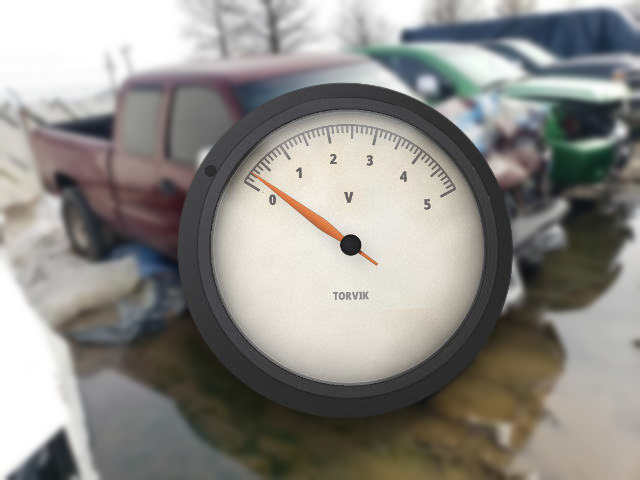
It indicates 0.2 V
